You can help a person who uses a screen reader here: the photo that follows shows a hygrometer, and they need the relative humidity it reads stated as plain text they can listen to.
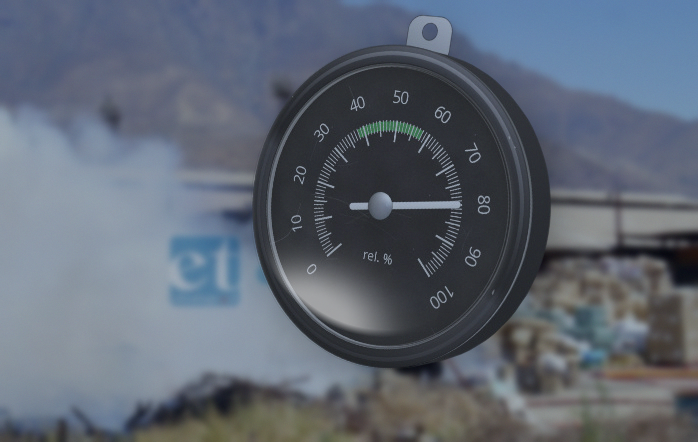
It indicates 80 %
